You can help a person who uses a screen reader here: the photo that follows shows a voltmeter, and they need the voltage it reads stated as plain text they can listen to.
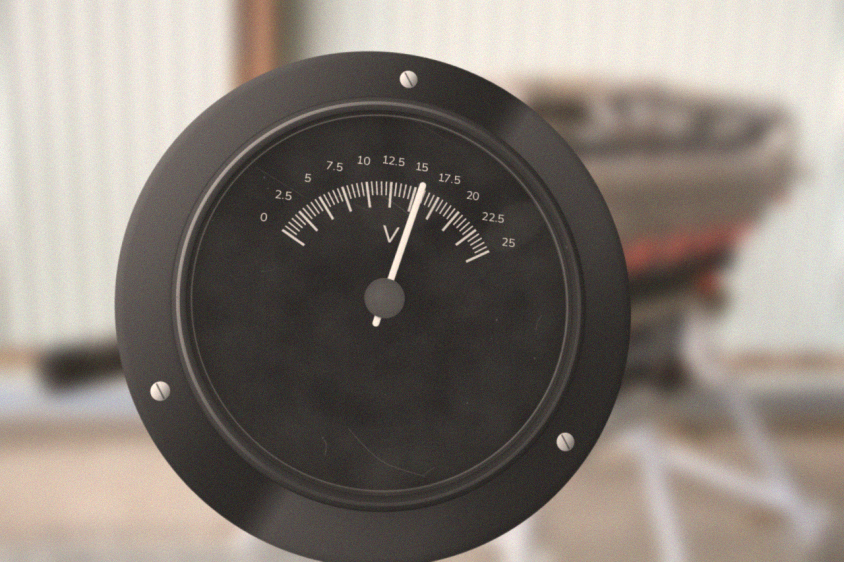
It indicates 15.5 V
